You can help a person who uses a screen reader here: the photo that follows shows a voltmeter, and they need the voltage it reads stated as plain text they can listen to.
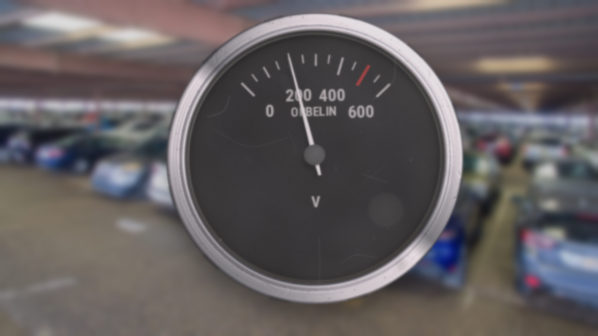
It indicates 200 V
